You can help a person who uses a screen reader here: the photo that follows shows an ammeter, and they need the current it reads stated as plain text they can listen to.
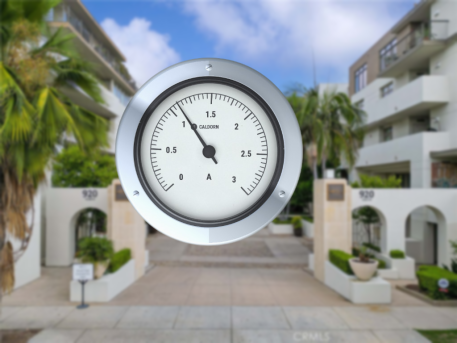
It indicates 1.1 A
